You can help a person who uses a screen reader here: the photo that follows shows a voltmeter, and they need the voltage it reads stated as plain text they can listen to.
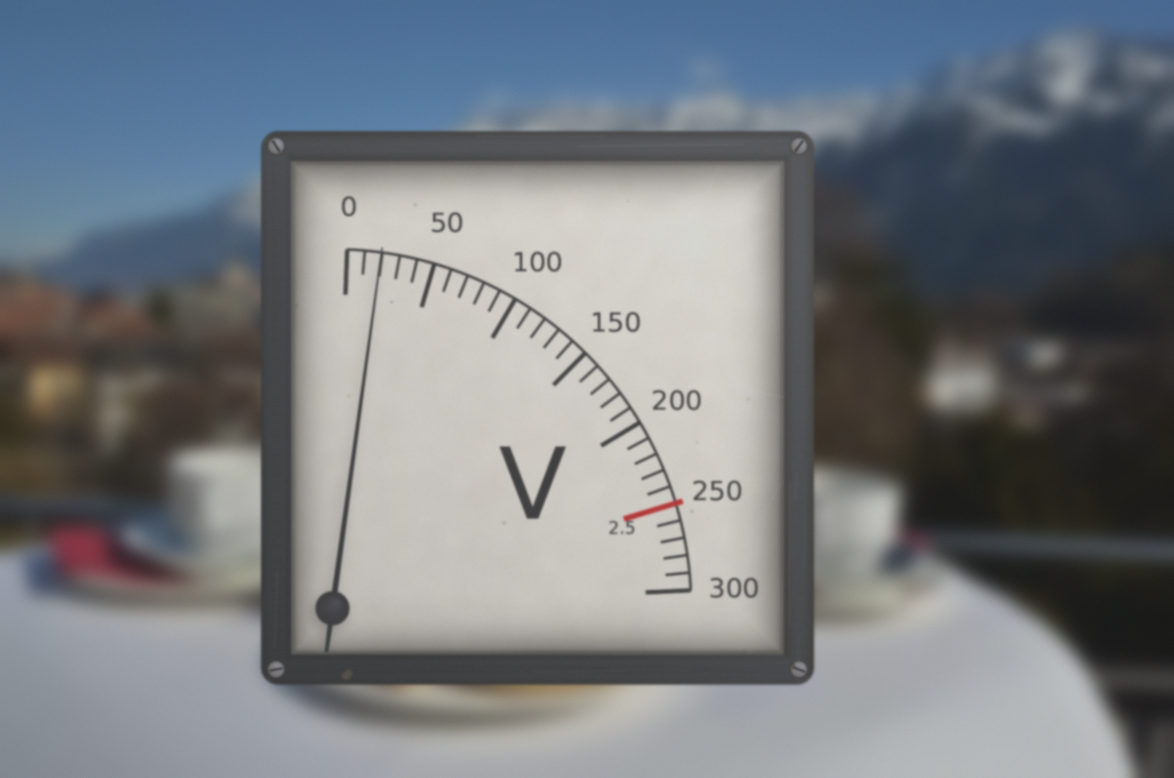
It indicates 20 V
